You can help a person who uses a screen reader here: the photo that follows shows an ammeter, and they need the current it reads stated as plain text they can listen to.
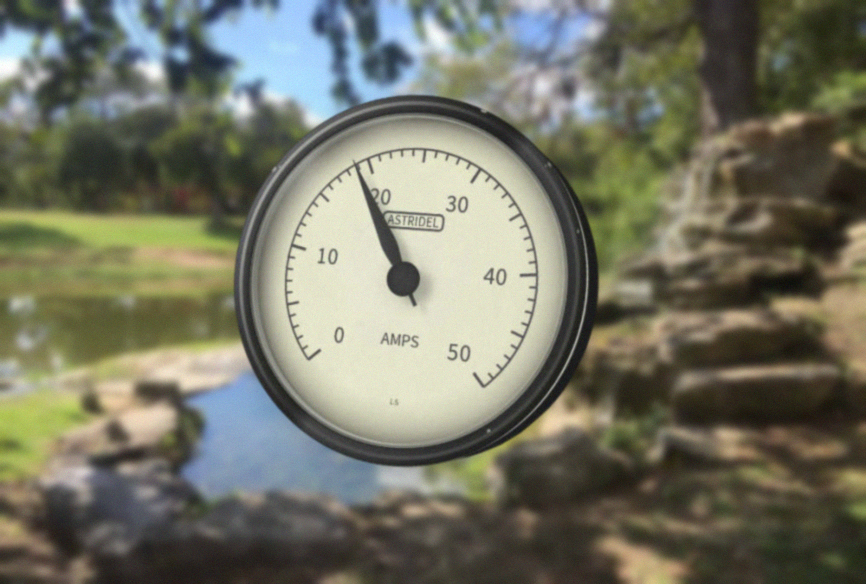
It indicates 19 A
